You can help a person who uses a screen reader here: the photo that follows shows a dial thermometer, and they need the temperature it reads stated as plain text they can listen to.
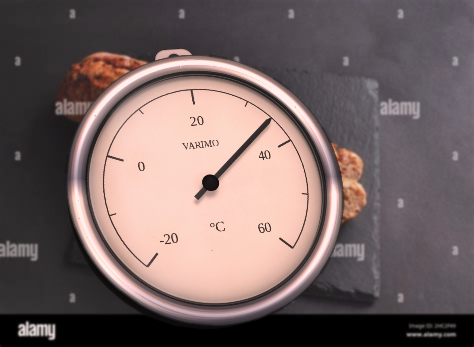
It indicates 35 °C
